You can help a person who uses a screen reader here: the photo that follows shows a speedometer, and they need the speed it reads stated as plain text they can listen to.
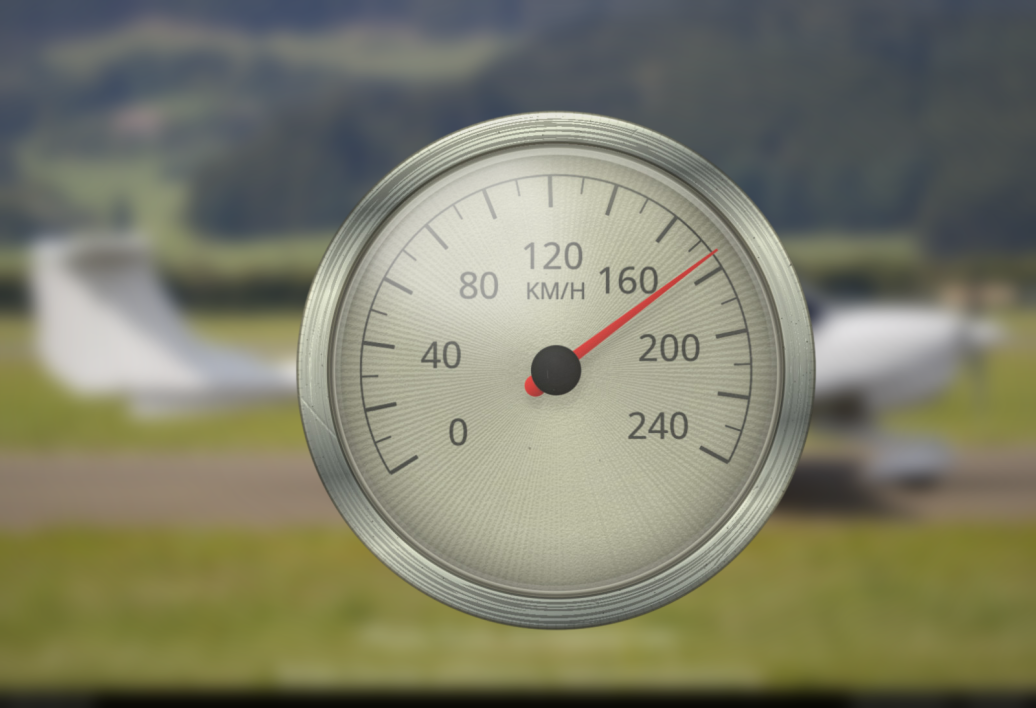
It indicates 175 km/h
